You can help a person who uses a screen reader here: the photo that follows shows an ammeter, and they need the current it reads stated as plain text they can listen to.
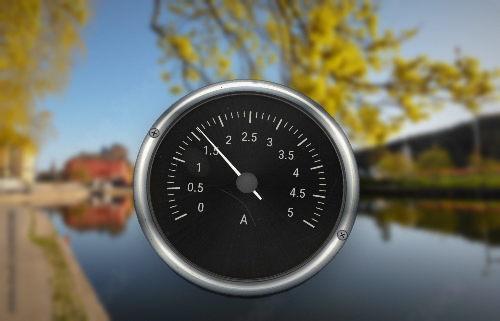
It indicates 1.6 A
